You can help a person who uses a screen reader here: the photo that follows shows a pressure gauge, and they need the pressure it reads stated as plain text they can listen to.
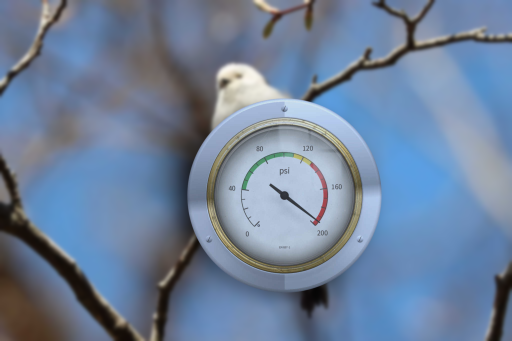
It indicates 195 psi
